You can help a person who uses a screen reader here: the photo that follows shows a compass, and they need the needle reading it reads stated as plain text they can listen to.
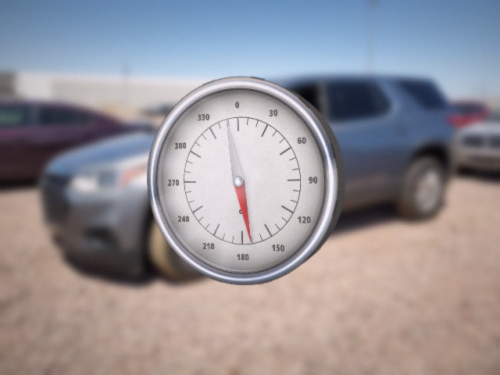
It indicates 170 °
